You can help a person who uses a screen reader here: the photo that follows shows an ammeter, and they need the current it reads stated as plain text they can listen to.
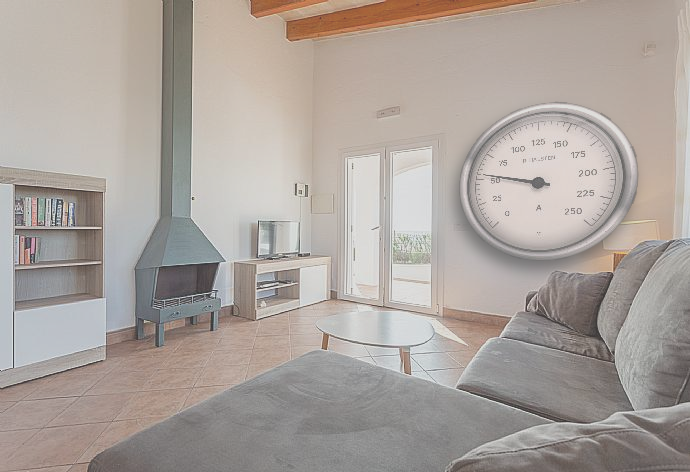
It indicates 55 A
